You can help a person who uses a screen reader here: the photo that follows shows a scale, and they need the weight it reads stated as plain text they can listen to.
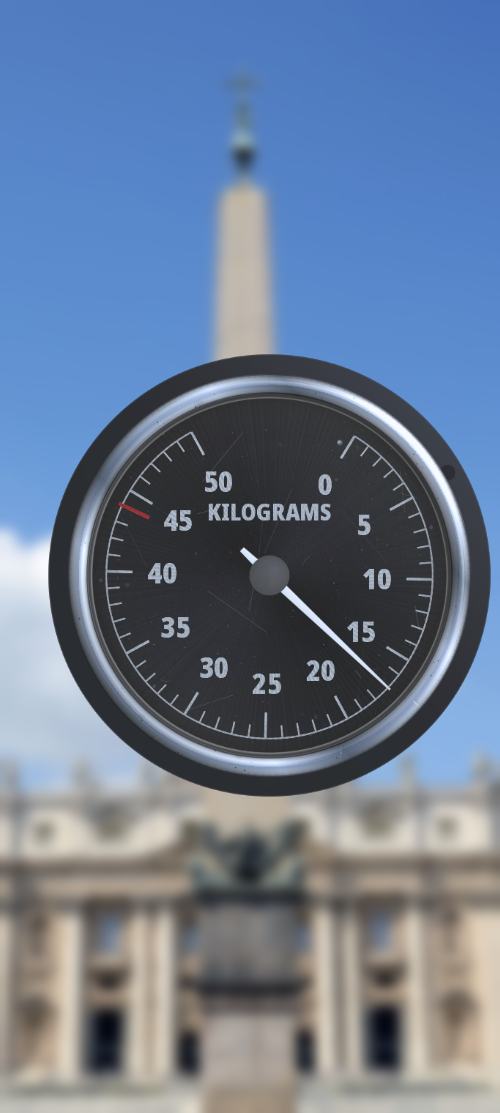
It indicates 17 kg
